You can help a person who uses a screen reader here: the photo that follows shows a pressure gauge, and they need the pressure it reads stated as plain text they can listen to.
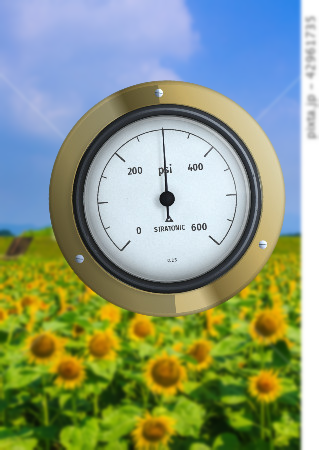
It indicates 300 psi
